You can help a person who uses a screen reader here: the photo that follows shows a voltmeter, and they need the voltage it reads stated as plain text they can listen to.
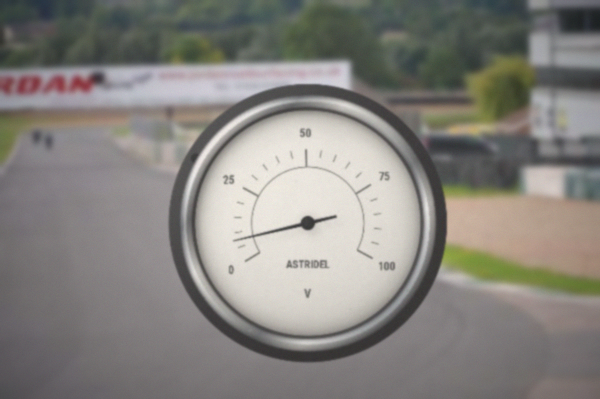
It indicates 7.5 V
